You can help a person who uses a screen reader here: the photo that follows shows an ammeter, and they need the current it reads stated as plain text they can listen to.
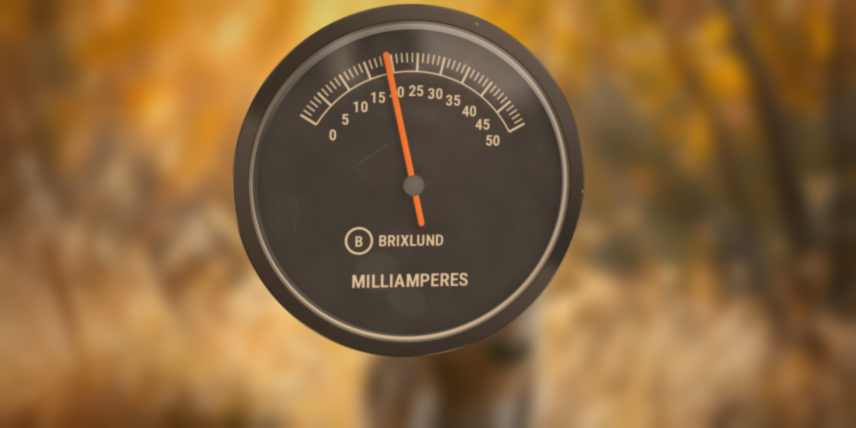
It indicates 19 mA
